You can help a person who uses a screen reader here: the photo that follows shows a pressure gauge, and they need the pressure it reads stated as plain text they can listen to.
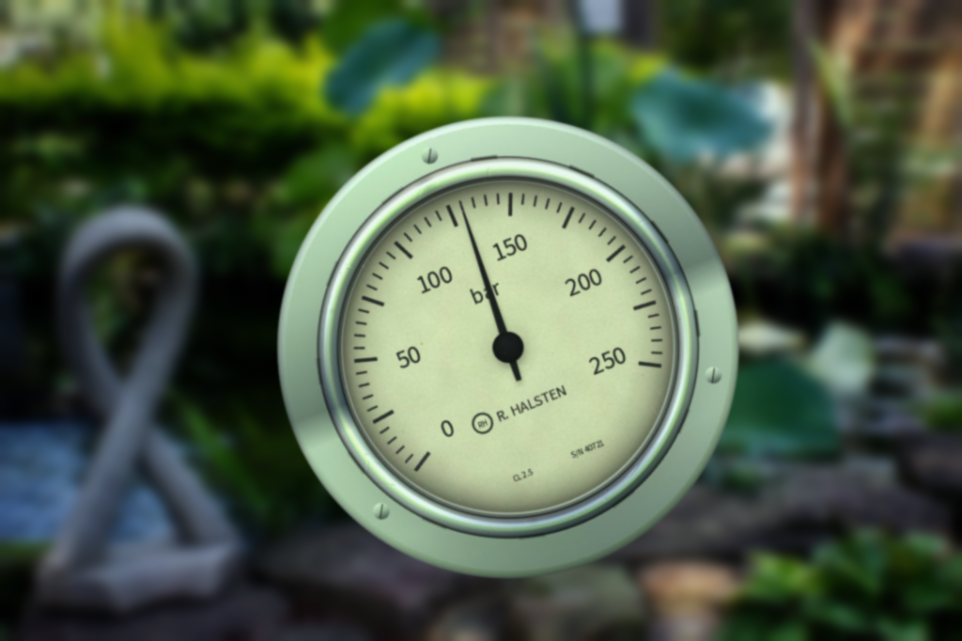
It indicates 130 bar
